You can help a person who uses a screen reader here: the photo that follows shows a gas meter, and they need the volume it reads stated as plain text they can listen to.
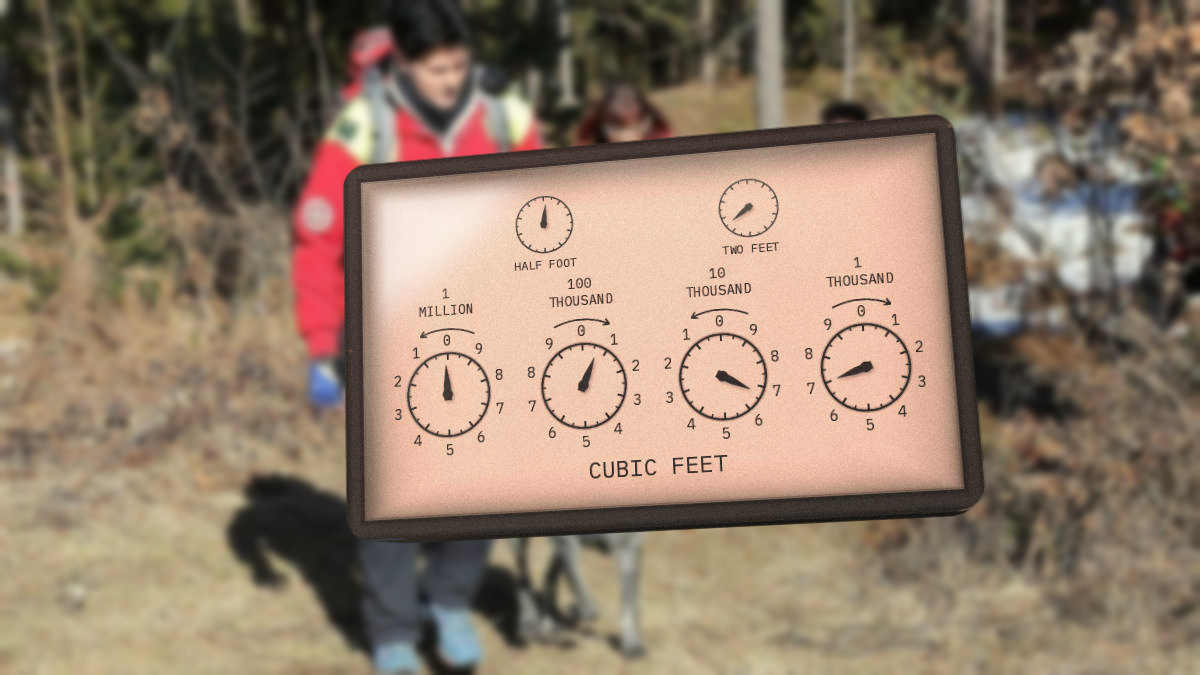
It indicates 6700 ft³
